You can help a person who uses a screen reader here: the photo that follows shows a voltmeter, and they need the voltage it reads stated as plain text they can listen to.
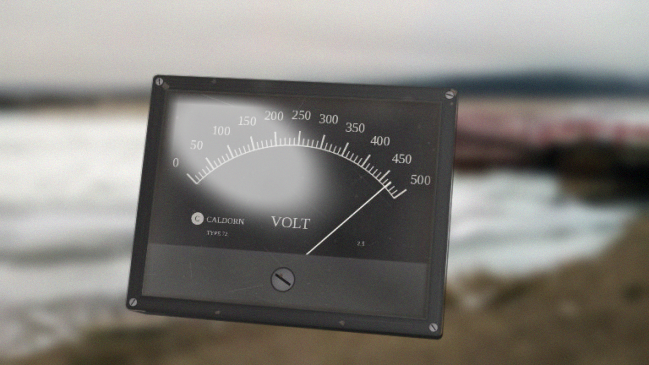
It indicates 470 V
